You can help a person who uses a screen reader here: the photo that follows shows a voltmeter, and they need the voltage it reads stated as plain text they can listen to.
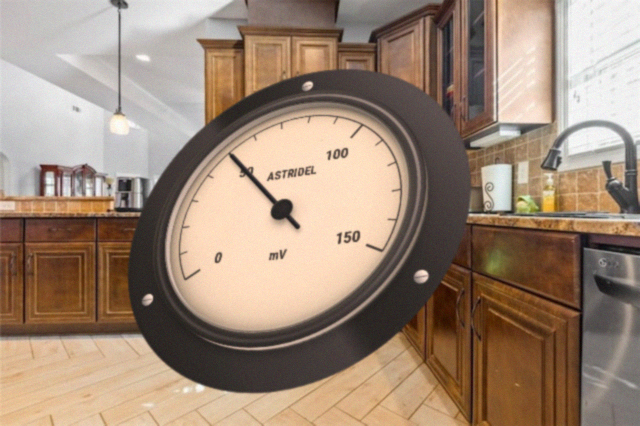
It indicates 50 mV
